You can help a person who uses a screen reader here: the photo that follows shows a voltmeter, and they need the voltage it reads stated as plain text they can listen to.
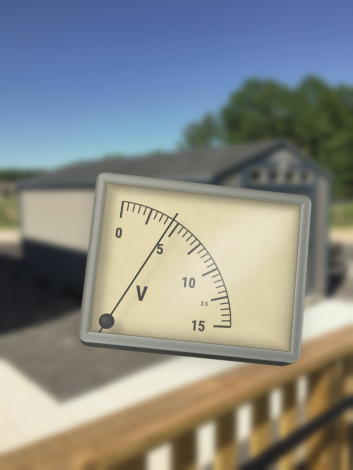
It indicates 4.5 V
